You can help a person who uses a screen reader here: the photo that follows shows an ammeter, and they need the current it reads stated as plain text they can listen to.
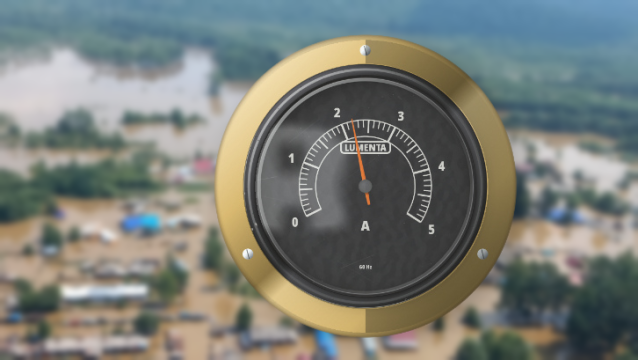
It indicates 2.2 A
